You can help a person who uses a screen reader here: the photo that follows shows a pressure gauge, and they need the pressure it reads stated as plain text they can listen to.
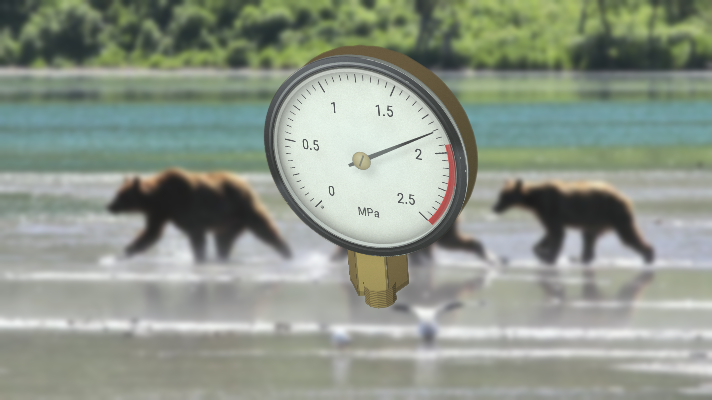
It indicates 1.85 MPa
